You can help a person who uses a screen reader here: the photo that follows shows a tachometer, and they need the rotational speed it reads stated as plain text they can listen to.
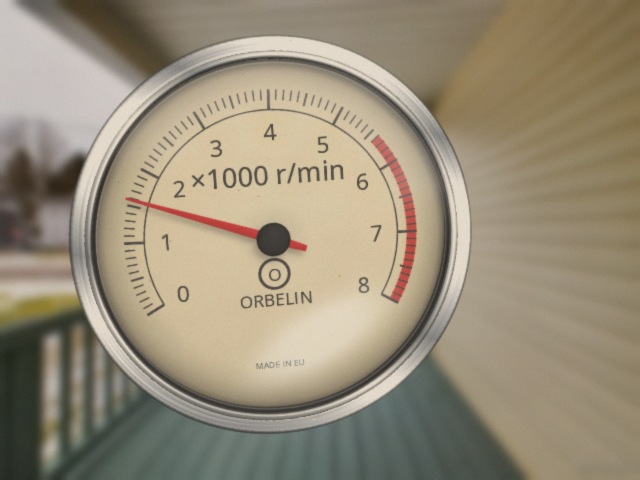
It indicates 1600 rpm
